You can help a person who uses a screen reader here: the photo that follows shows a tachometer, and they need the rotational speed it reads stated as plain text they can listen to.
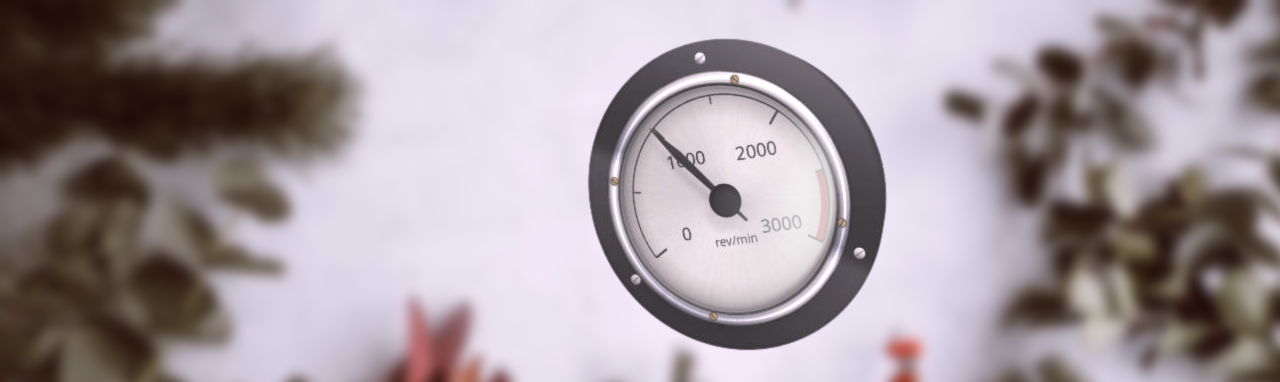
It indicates 1000 rpm
